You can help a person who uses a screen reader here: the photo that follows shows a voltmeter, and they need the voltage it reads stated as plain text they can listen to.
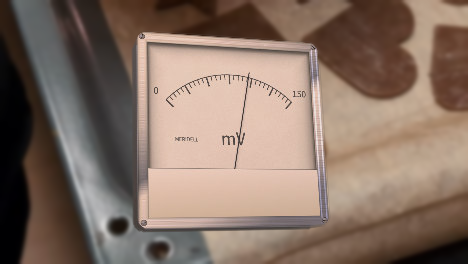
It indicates 95 mV
